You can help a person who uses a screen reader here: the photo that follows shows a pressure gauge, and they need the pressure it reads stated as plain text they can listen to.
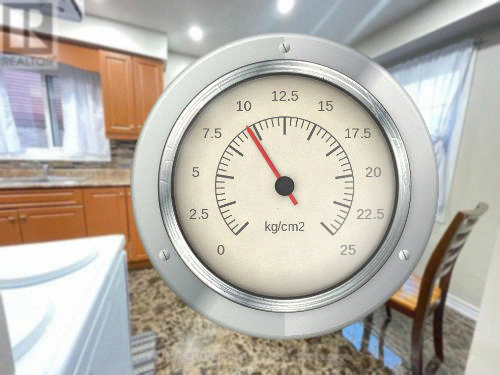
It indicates 9.5 kg/cm²
